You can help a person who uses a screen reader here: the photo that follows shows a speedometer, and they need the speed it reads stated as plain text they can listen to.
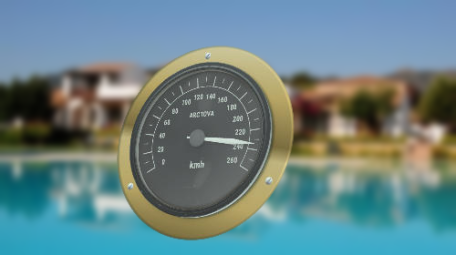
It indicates 235 km/h
